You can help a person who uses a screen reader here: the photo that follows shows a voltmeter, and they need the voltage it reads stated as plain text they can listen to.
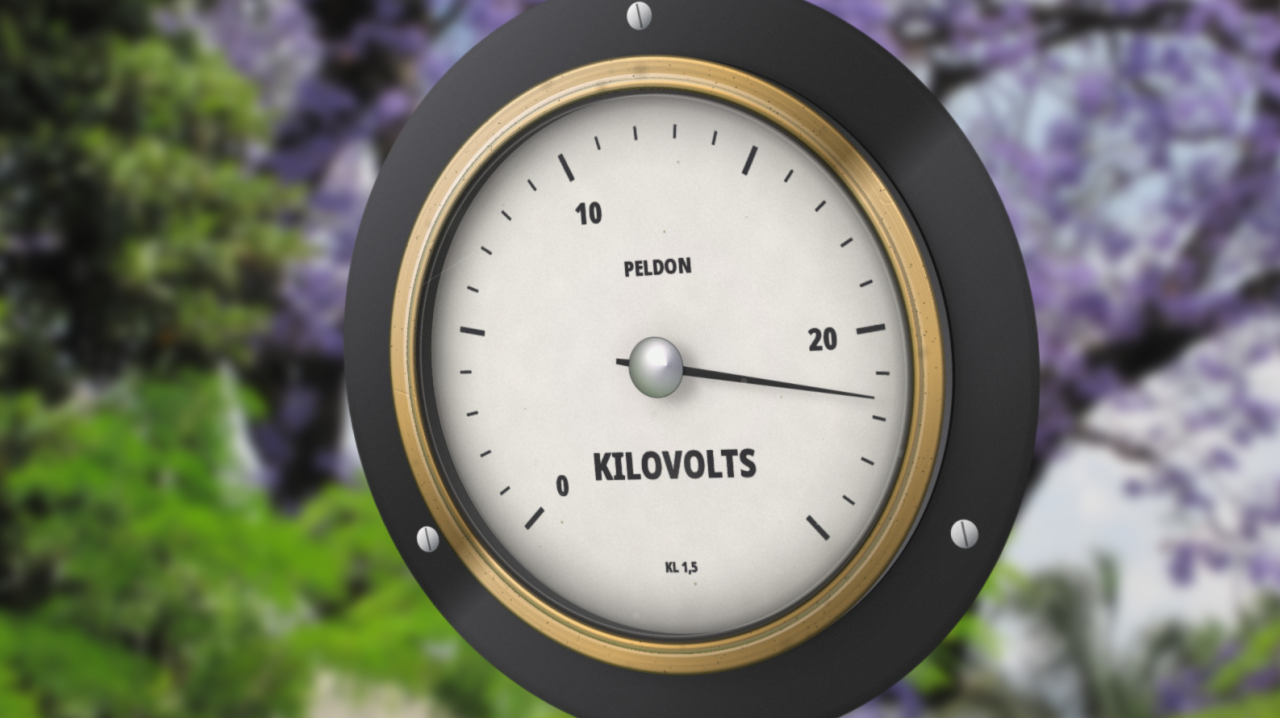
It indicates 21.5 kV
